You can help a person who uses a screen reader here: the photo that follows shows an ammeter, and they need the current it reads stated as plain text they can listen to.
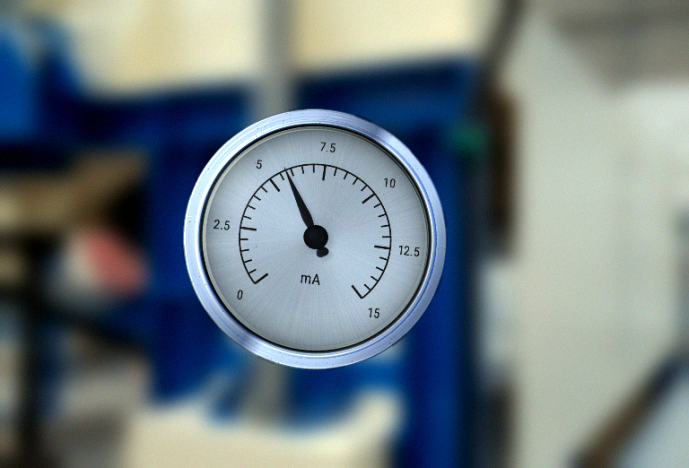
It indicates 5.75 mA
